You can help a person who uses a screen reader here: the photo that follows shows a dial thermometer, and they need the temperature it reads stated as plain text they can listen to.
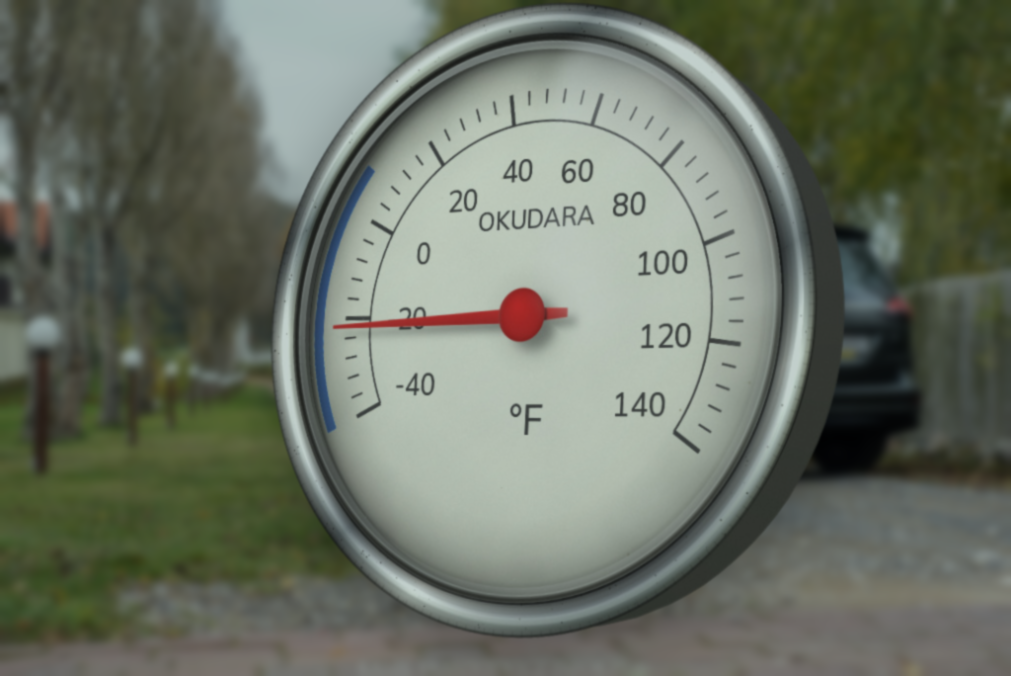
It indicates -22 °F
